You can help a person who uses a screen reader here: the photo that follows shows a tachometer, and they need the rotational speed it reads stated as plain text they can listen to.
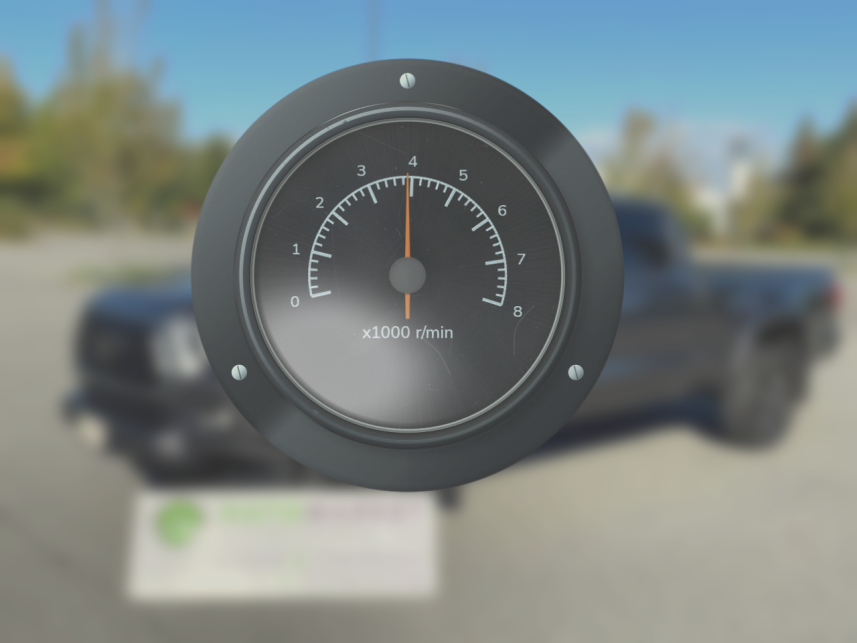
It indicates 3900 rpm
